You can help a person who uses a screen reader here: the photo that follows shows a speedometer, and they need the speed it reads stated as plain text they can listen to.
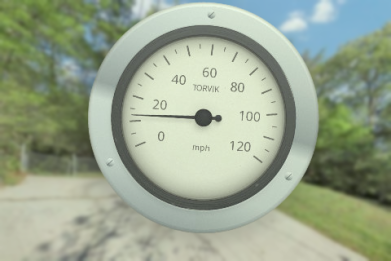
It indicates 12.5 mph
